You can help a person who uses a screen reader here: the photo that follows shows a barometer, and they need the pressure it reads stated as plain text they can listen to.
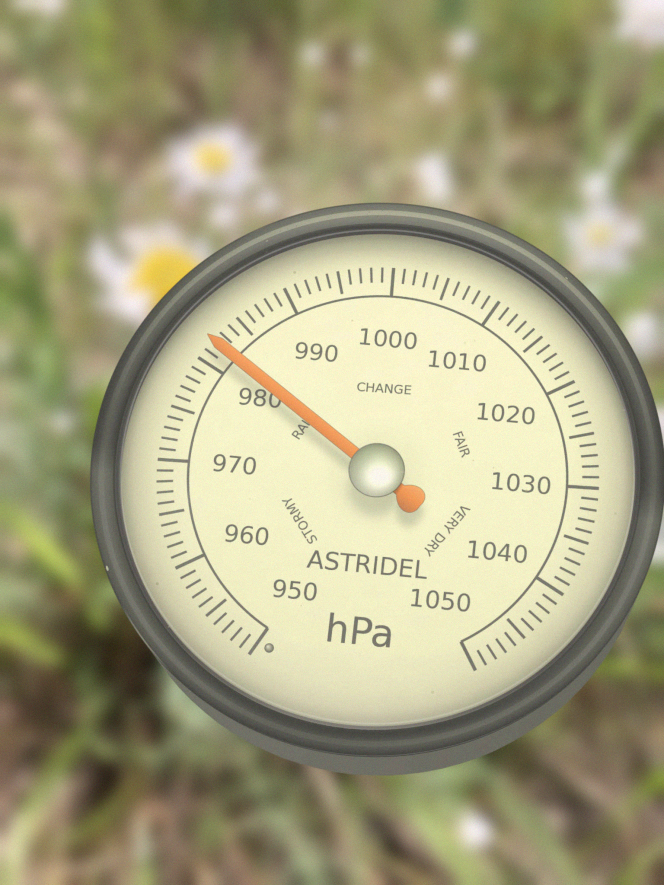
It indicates 982 hPa
